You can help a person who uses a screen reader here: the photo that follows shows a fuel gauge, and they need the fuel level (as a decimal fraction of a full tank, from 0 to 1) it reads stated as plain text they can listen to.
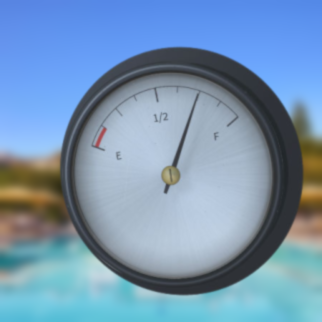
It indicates 0.75
